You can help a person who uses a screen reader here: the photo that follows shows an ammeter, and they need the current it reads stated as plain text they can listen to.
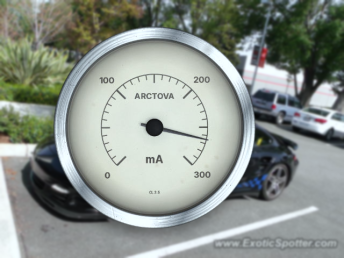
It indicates 265 mA
